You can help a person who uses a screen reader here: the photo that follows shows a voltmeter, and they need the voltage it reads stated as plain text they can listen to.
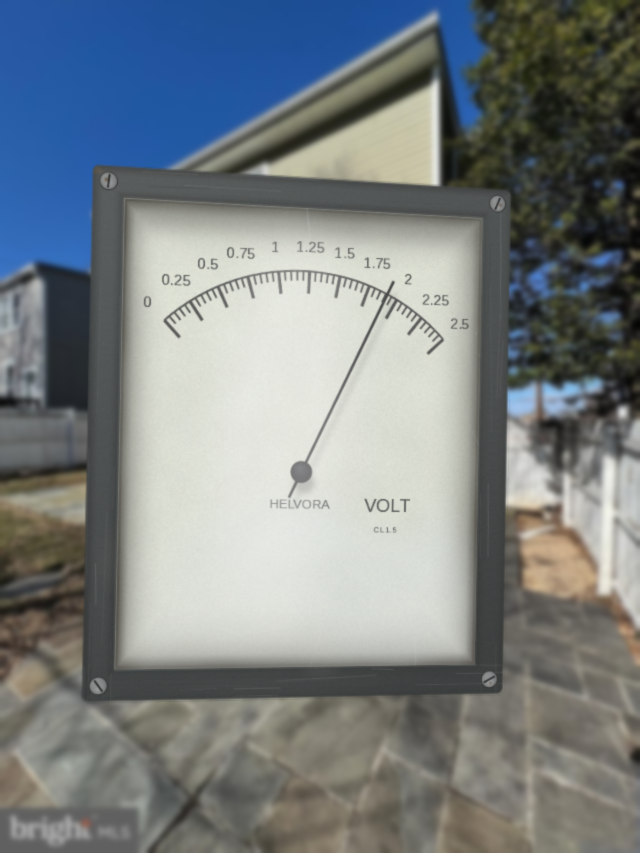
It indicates 1.9 V
